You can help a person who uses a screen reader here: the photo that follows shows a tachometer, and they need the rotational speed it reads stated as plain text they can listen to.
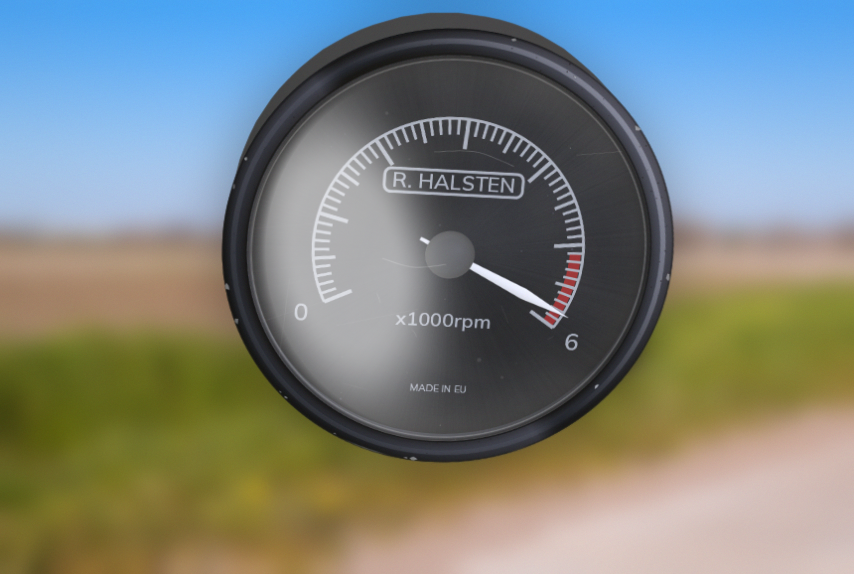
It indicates 5800 rpm
